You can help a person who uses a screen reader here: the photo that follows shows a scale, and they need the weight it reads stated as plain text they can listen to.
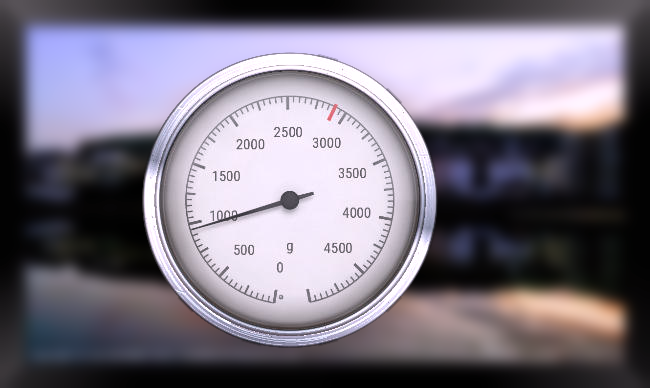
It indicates 950 g
